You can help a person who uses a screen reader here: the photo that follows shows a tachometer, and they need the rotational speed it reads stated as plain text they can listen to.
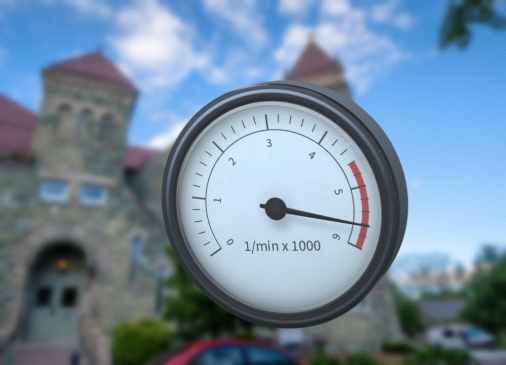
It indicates 5600 rpm
